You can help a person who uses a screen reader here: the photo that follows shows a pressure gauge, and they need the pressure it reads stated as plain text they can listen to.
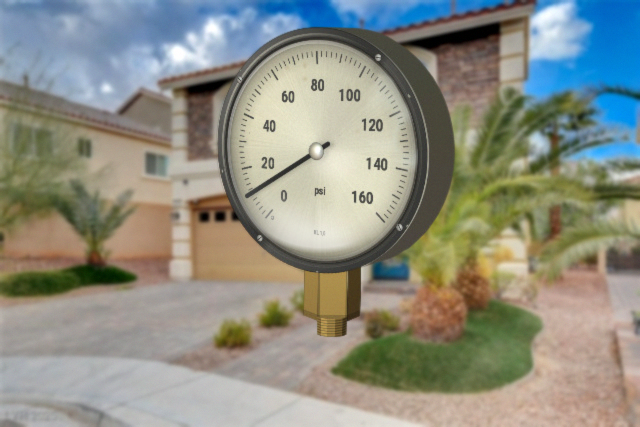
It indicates 10 psi
